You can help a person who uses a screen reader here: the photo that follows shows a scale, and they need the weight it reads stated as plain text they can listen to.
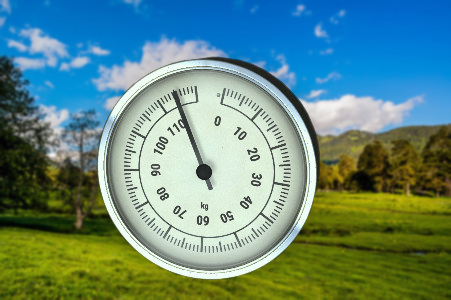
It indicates 115 kg
